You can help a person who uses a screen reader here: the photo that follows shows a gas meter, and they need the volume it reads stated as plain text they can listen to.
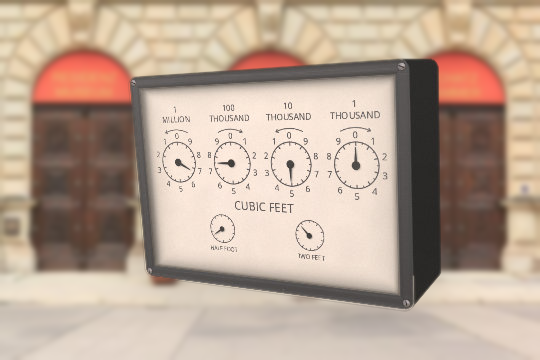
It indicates 675000 ft³
